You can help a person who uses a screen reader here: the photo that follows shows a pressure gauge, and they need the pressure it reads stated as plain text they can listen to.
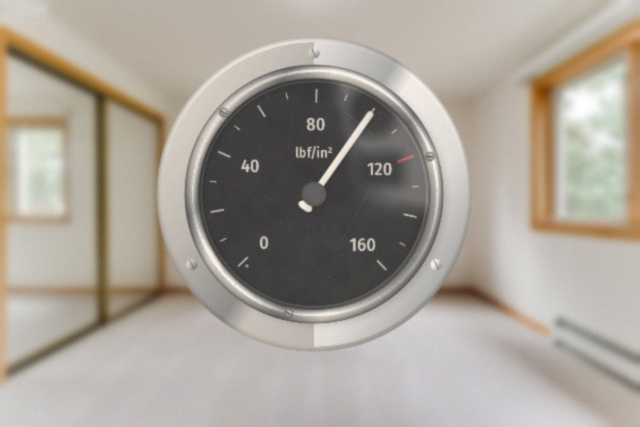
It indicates 100 psi
